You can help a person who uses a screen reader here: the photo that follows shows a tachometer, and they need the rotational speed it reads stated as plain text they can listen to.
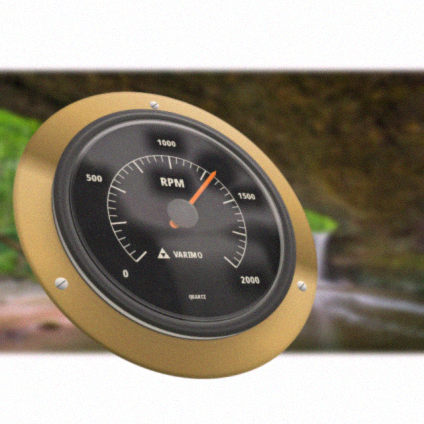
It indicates 1300 rpm
